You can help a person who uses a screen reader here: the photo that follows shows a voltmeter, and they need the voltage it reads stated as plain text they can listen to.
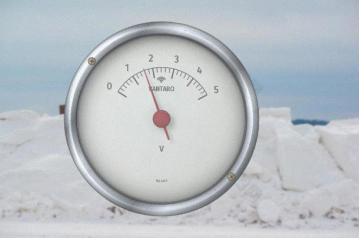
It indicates 1.6 V
